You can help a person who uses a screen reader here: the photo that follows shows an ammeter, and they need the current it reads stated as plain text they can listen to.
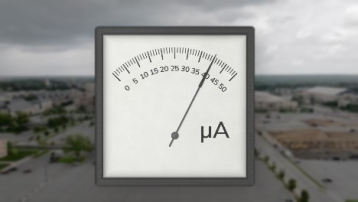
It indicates 40 µA
